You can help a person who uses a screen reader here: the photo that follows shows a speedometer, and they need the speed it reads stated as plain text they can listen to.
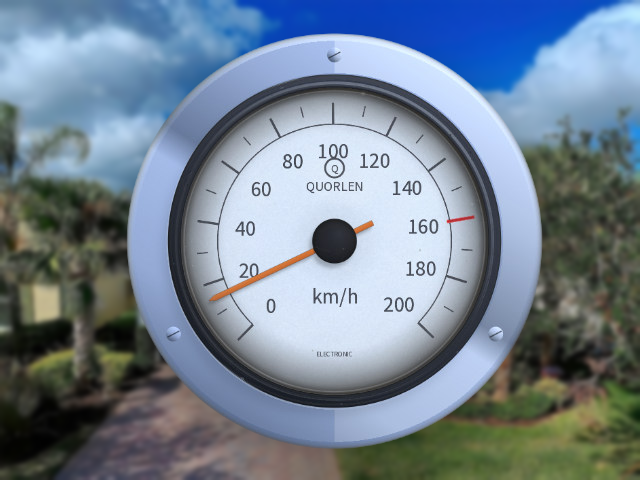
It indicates 15 km/h
